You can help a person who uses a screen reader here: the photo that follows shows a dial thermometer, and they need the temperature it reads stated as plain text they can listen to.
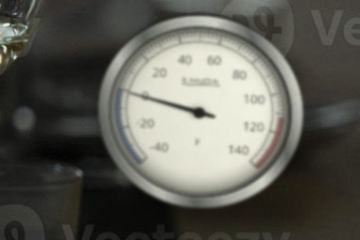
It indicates 0 °F
